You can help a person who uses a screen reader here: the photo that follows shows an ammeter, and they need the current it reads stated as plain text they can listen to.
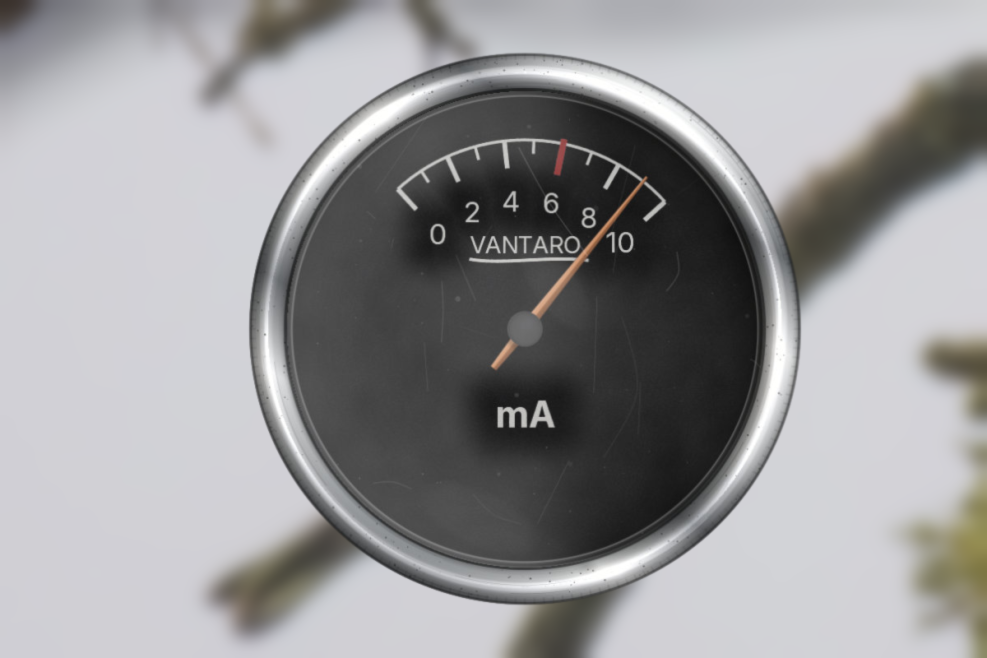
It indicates 9 mA
